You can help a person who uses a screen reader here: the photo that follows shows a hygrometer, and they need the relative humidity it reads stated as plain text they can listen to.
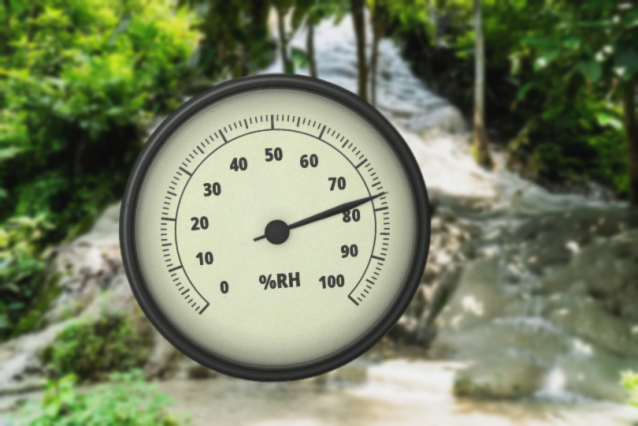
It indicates 77 %
